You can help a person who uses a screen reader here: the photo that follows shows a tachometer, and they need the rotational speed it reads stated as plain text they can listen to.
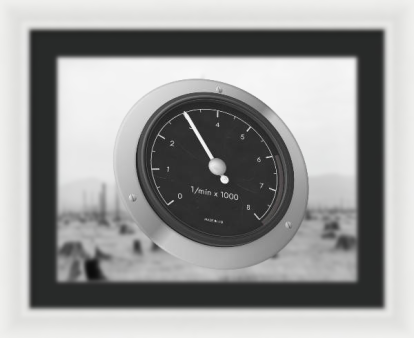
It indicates 3000 rpm
